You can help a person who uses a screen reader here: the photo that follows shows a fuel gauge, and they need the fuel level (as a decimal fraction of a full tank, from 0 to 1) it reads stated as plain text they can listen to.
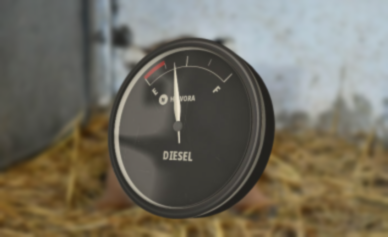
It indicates 0.375
